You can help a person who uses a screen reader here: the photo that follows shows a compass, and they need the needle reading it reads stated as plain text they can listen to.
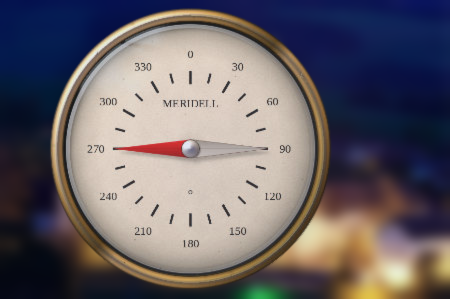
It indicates 270 °
